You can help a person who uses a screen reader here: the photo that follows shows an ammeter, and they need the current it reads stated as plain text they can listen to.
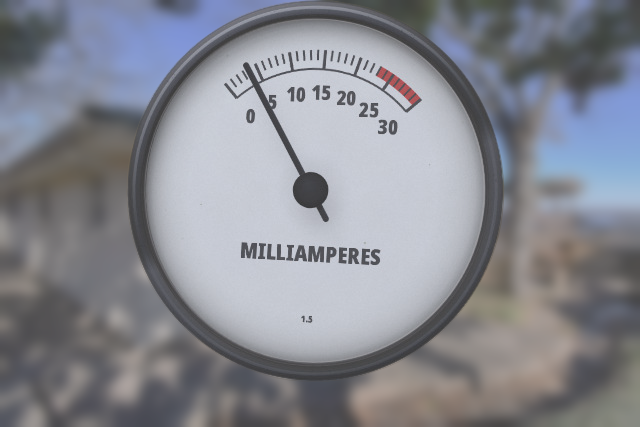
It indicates 4 mA
